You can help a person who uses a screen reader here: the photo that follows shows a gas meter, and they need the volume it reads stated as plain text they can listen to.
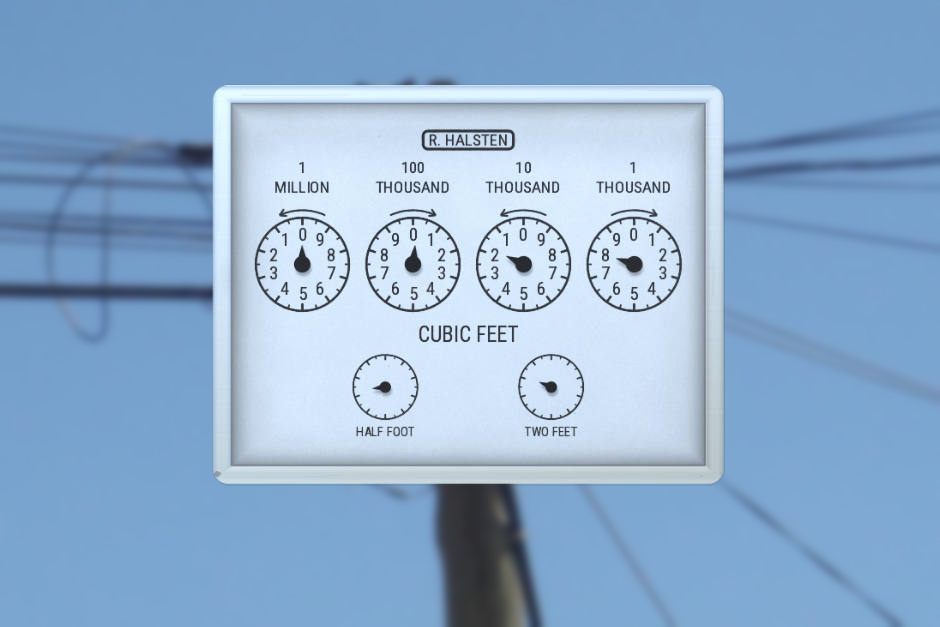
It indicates 1800 ft³
